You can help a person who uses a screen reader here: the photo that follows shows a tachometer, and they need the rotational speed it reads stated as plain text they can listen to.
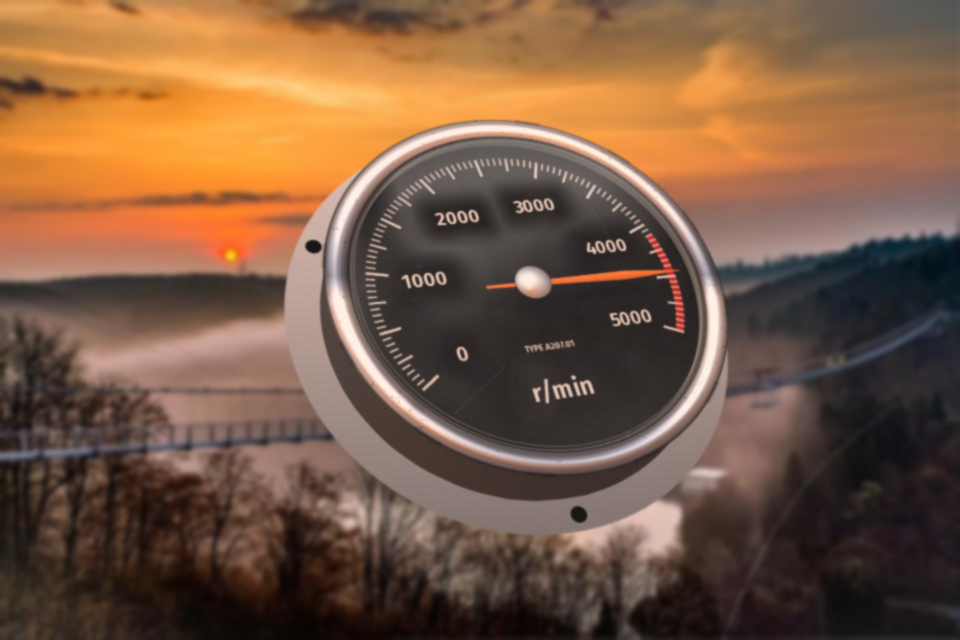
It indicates 4500 rpm
